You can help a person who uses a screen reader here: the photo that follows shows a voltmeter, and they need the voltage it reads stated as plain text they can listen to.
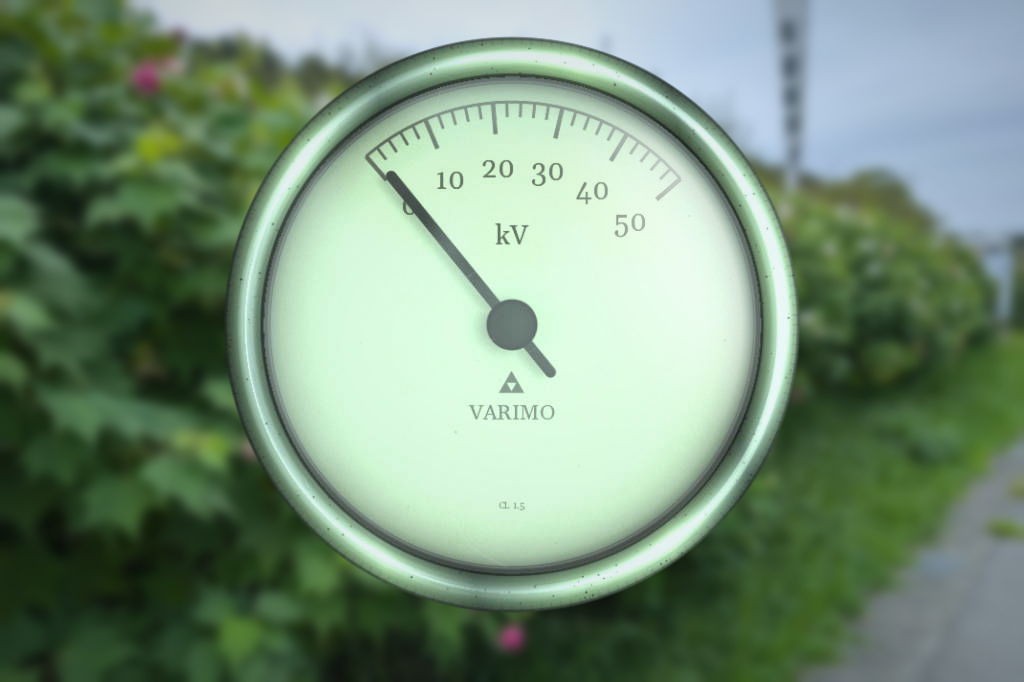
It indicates 1 kV
